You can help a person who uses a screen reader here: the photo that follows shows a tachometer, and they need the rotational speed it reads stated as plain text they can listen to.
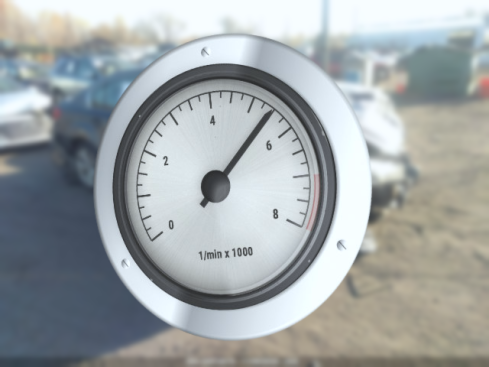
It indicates 5500 rpm
